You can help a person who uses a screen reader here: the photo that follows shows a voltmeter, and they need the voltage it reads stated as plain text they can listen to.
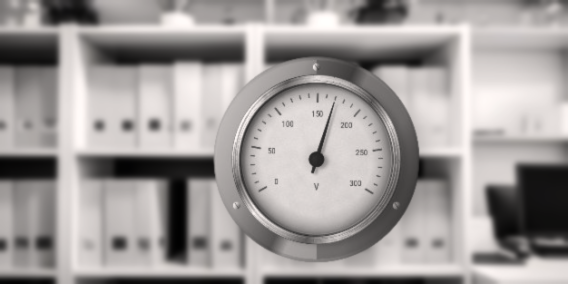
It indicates 170 V
